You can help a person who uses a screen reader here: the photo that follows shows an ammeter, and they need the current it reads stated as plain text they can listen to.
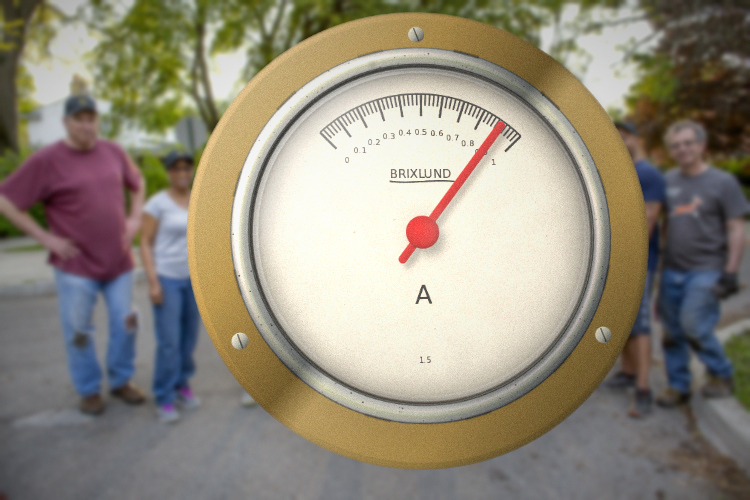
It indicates 0.9 A
